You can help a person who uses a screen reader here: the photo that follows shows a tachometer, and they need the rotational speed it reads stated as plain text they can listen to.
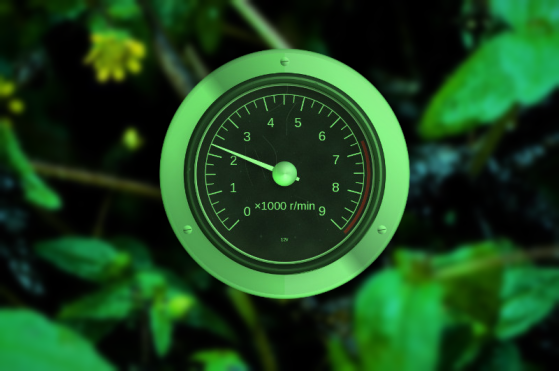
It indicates 2250 rpm
